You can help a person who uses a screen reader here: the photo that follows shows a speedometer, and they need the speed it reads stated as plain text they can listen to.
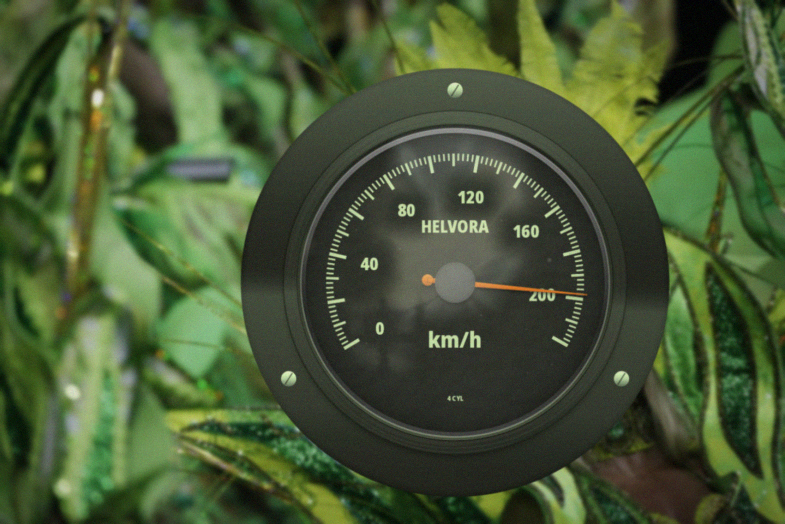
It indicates 198 km/h
